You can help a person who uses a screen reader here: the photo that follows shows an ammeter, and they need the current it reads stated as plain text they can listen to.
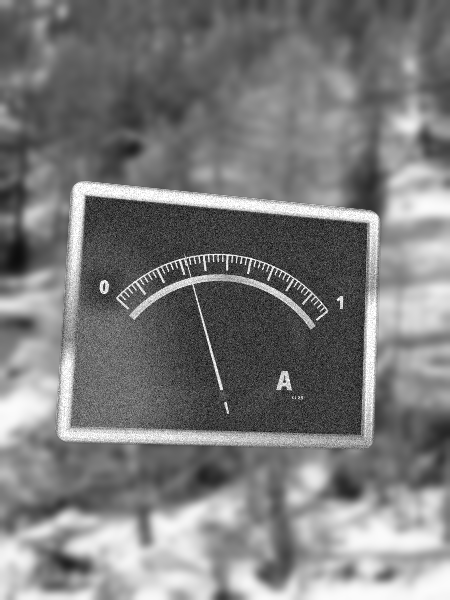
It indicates 0.32 A
